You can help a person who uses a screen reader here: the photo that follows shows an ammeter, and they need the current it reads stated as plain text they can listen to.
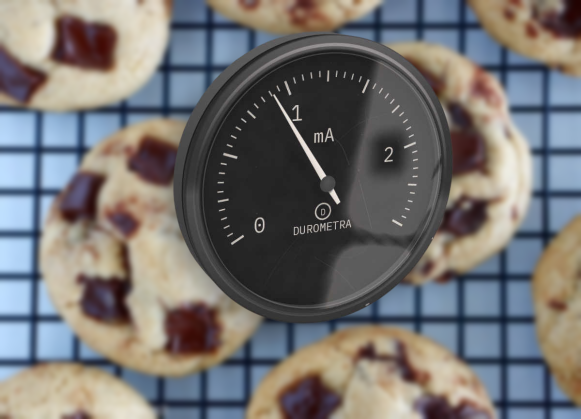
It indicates 0.9 mA
